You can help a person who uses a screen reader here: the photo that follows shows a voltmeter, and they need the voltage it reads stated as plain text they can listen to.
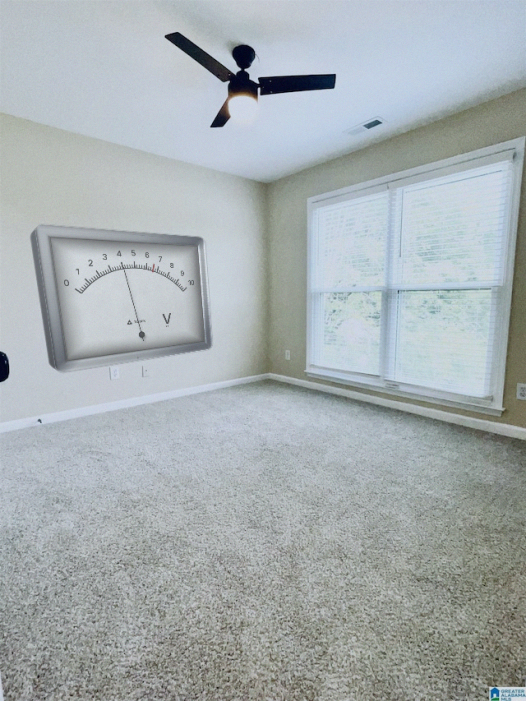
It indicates 4 V
